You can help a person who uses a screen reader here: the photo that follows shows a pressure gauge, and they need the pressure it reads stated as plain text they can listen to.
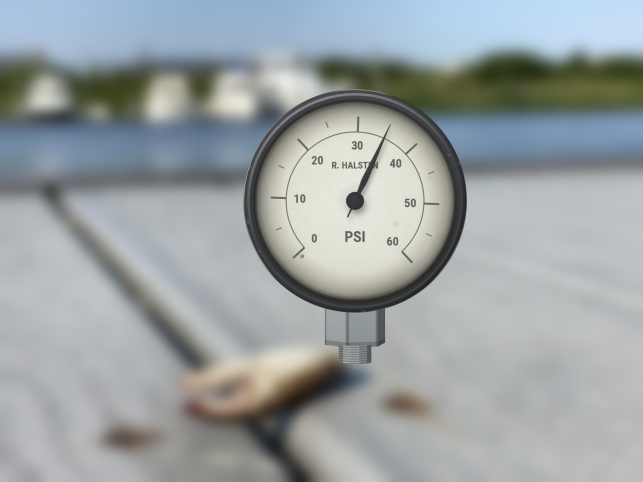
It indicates 35 psi
